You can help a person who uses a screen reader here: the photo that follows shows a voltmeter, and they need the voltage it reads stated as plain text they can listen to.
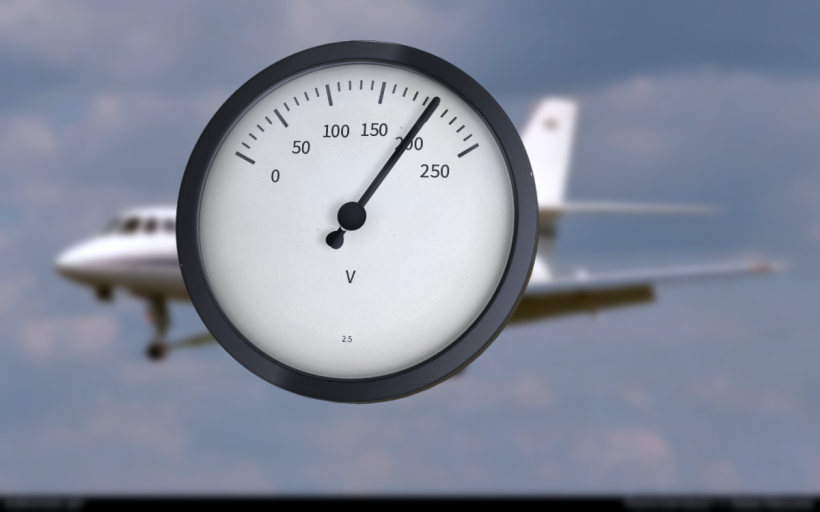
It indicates 200 V
